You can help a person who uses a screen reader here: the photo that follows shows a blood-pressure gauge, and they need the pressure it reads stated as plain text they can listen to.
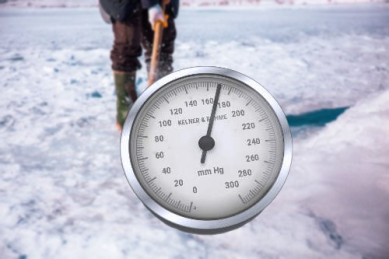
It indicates 170 mmHg
